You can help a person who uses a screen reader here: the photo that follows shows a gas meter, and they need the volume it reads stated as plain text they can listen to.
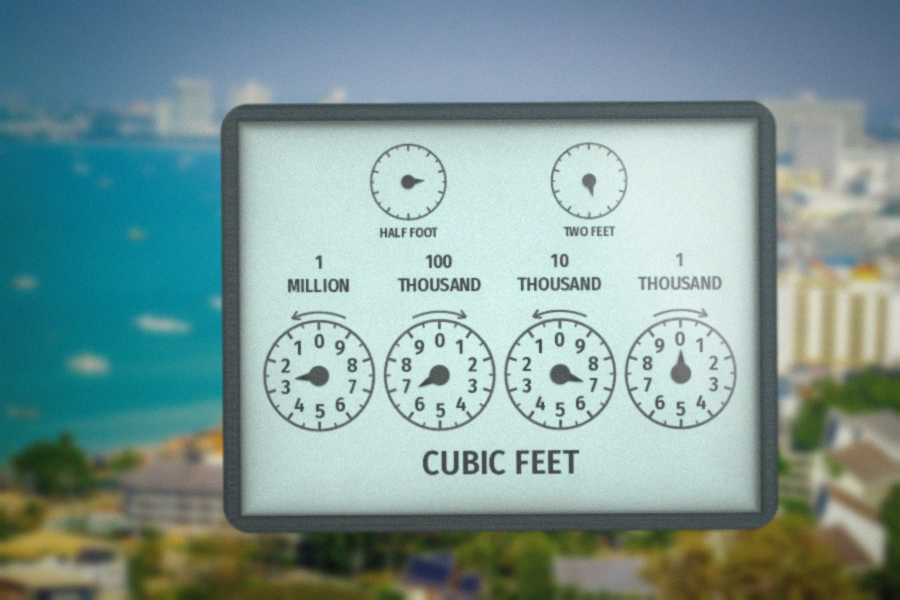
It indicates 267000 ft³
